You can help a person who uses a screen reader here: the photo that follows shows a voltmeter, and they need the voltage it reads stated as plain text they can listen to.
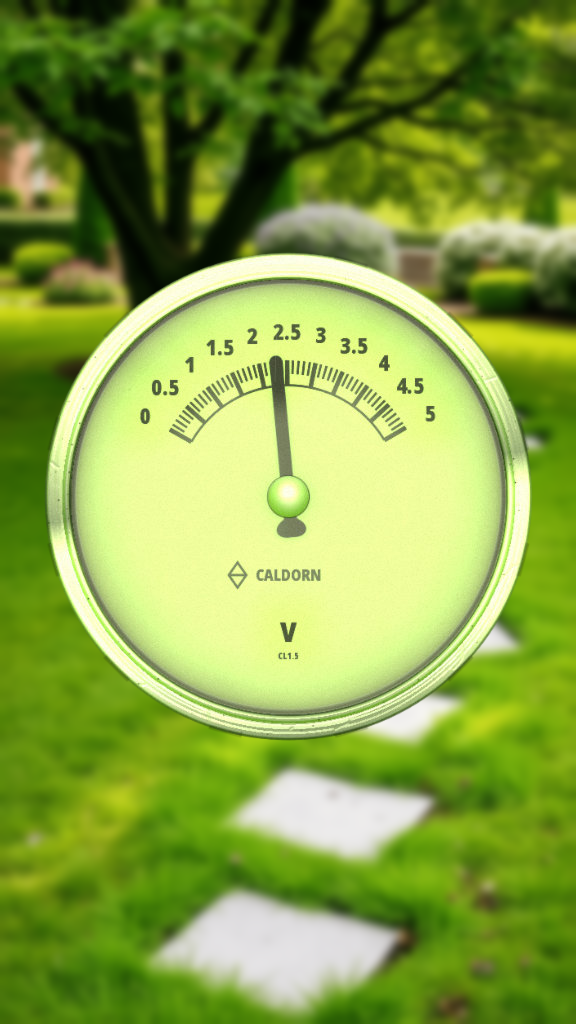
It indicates 2.3 V
